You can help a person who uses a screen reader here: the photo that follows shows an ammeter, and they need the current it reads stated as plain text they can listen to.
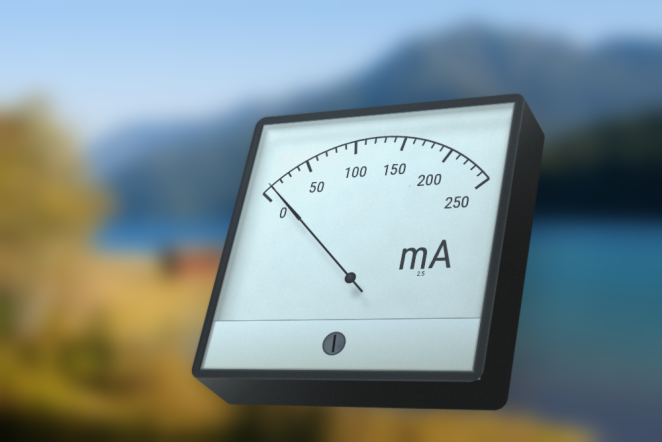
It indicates 10 mA
